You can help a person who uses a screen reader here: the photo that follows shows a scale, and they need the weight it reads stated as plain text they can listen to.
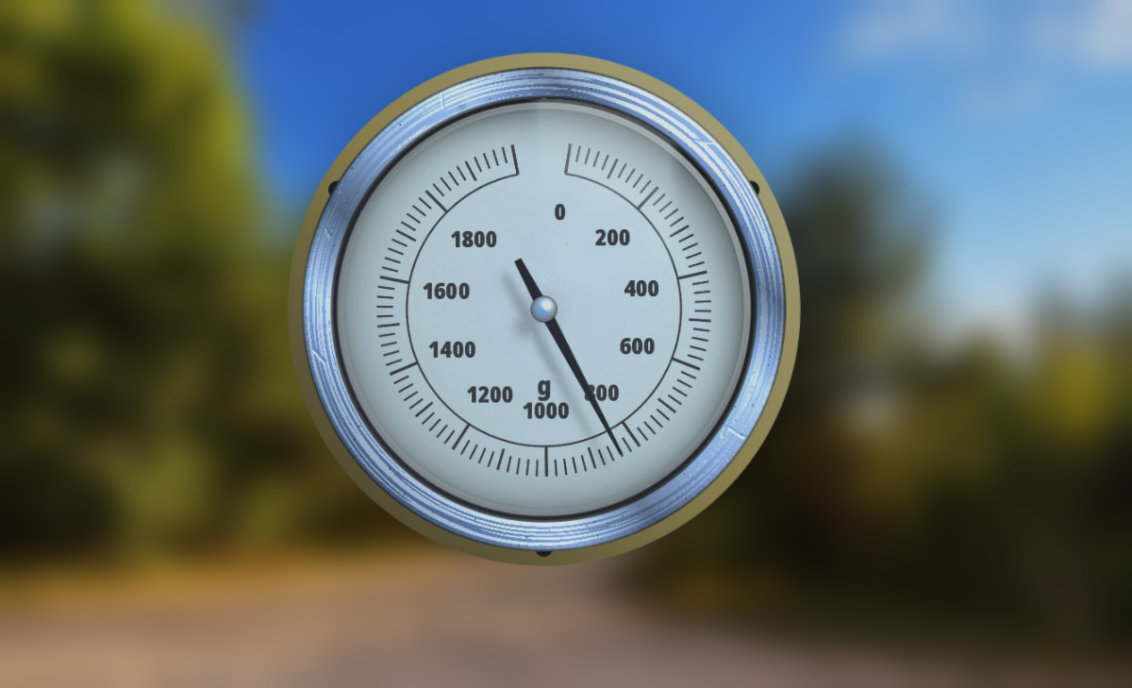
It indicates 840 g
